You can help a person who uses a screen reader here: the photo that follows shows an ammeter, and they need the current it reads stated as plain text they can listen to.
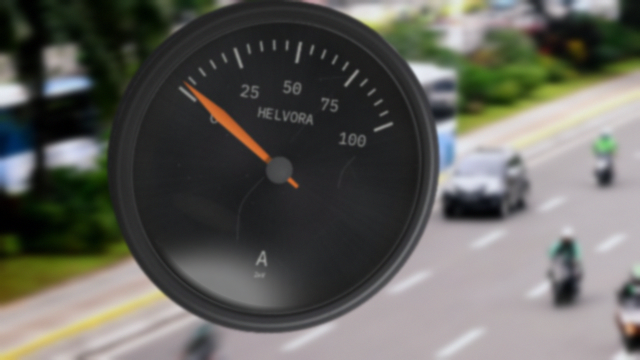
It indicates 2.5 A
